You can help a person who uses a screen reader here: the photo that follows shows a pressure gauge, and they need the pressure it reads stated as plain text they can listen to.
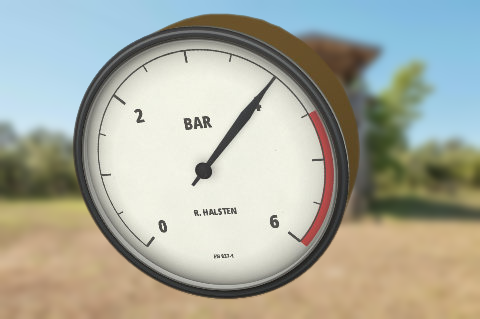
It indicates 4 bar
